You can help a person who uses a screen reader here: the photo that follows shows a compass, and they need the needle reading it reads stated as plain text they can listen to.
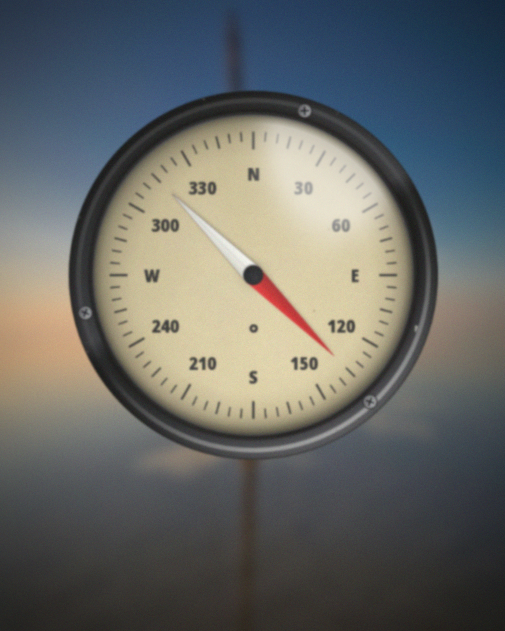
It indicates 135 °
